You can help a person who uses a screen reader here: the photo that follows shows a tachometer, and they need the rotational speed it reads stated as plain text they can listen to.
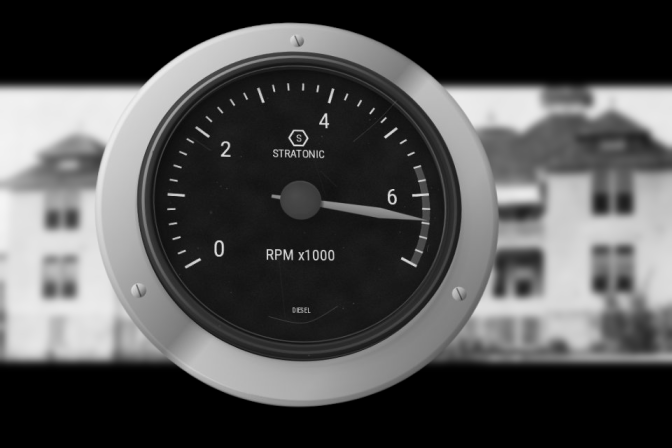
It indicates 6400 rpm
